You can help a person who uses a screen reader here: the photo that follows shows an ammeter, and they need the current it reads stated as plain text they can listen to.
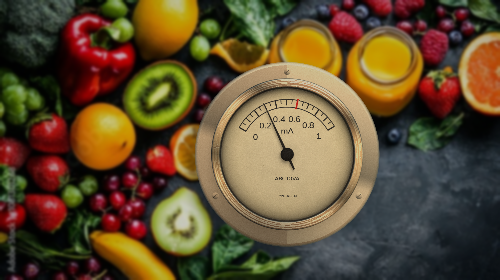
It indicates 0.3 mA
